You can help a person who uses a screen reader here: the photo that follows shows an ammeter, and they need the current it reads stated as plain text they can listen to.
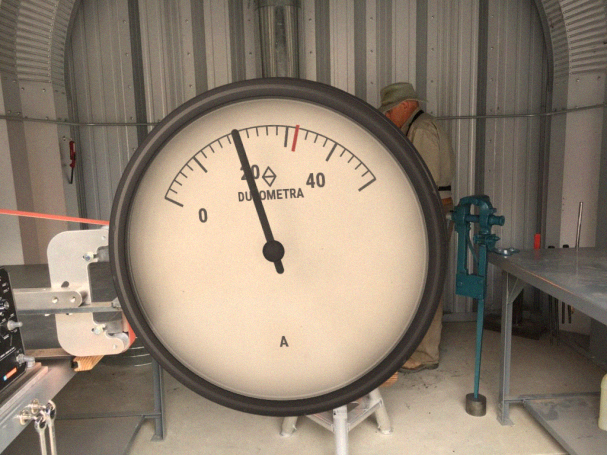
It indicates 20 A
